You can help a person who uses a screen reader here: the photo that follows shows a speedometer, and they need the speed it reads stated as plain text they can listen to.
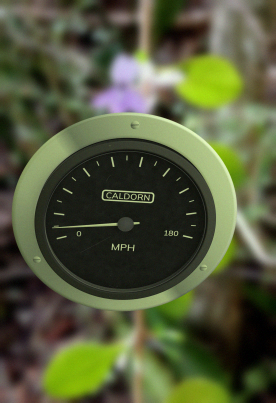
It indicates 10 mph
